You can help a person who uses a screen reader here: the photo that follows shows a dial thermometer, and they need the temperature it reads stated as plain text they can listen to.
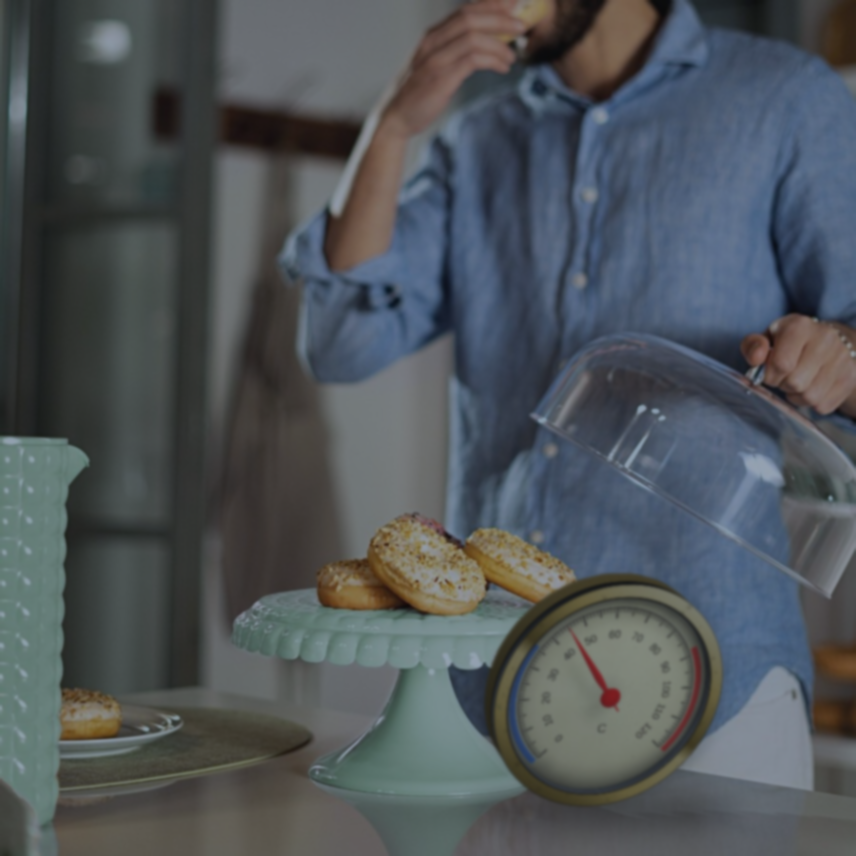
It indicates 45 °C
